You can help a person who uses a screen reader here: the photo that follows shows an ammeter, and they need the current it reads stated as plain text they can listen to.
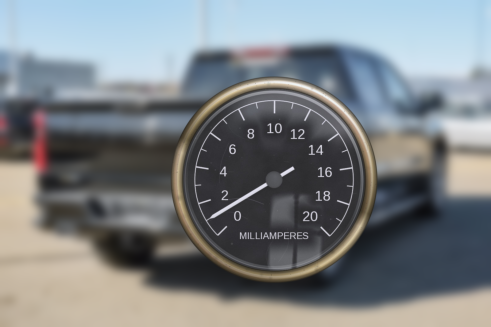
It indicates 1 mA
